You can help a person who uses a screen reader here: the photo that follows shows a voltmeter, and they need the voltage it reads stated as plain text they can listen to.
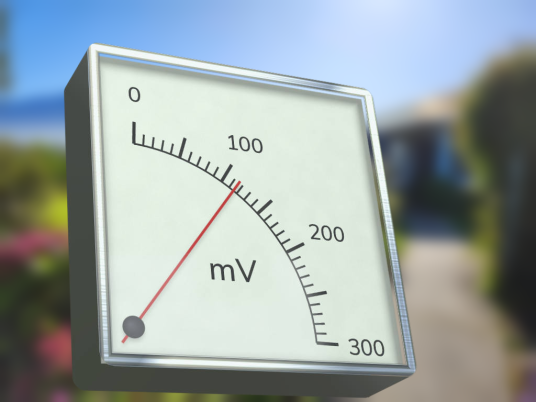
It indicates 115 mV
